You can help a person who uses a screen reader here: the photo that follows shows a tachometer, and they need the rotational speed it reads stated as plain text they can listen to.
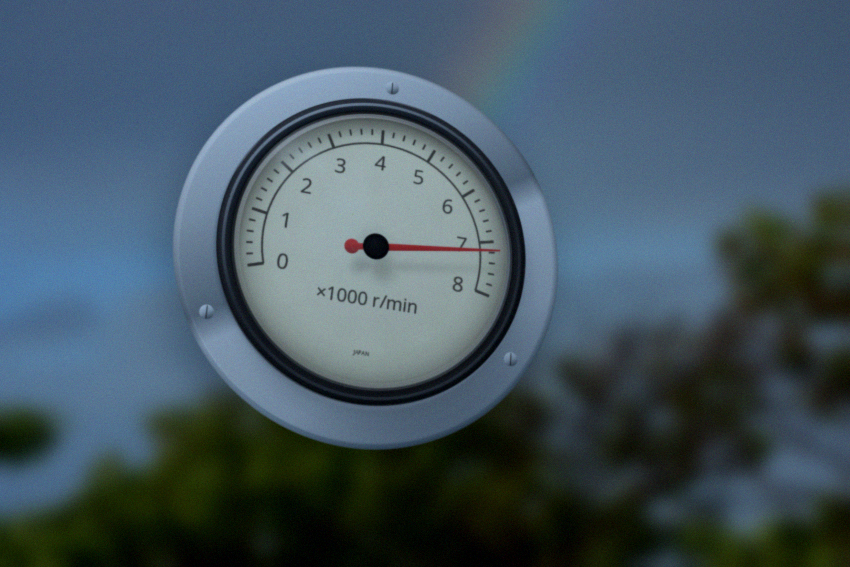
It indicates 7200 rpm
